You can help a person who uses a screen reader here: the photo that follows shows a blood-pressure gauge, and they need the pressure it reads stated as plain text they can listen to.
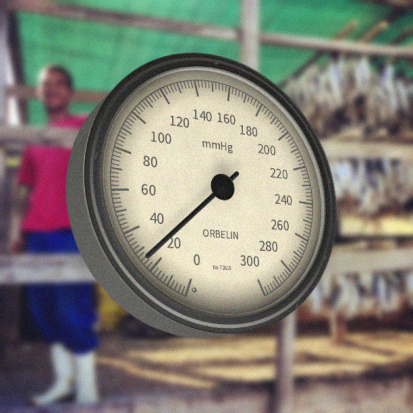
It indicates 26 mmHg
